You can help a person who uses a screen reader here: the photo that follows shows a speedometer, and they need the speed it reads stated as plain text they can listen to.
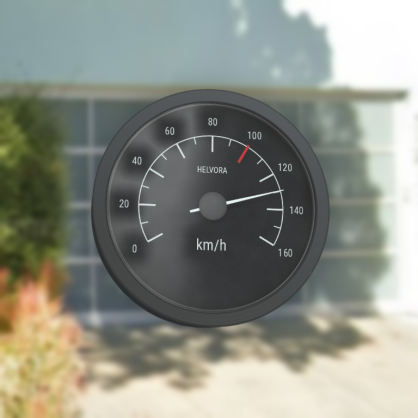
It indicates 130 km/h
